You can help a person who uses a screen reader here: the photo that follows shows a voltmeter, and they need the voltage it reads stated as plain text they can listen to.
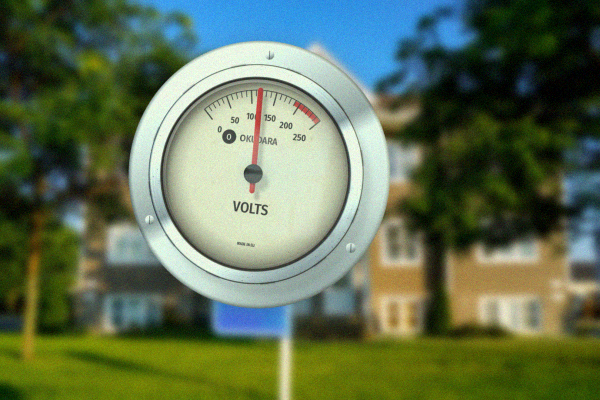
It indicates 120 V
